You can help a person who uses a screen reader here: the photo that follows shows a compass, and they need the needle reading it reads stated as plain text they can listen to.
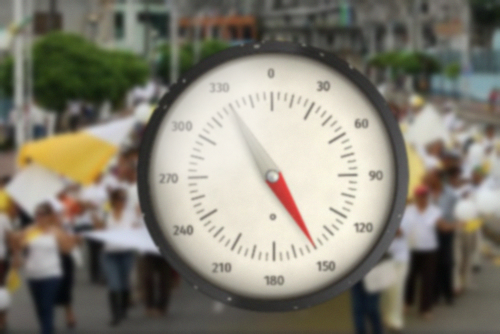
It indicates 150 °
